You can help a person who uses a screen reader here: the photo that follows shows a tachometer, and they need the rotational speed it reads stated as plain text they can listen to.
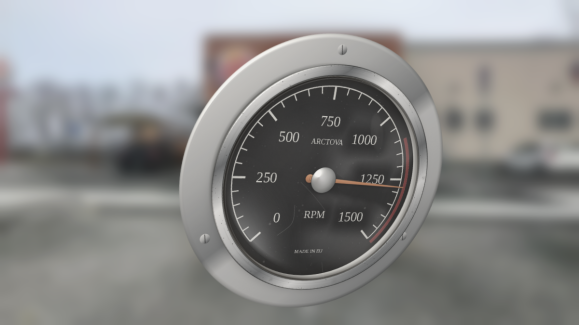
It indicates 1275 rpm
